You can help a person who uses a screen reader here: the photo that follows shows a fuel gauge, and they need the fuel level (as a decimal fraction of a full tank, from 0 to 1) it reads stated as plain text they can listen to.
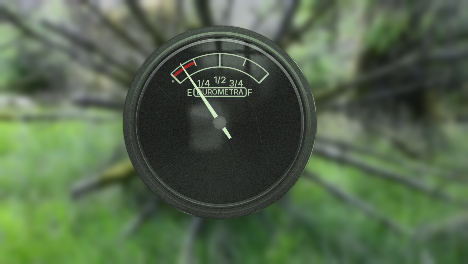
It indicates 0.125
